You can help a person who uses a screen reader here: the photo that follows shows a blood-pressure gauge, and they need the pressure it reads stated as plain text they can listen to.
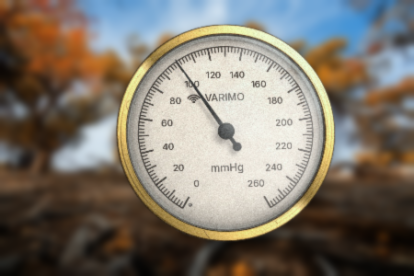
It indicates 100 mmHg
